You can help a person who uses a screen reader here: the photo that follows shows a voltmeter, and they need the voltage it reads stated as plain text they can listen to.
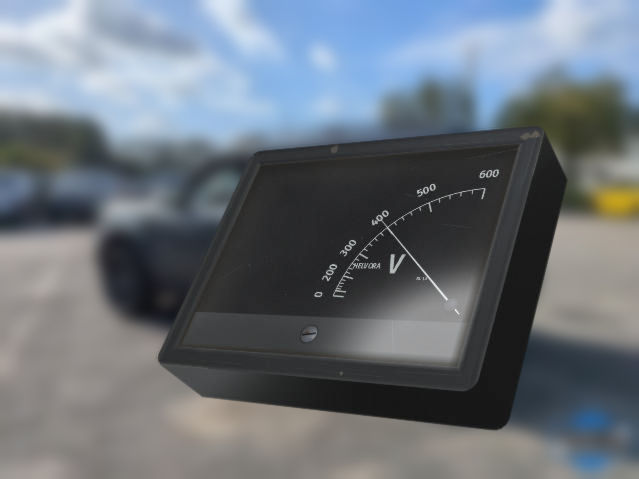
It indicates 400 V
